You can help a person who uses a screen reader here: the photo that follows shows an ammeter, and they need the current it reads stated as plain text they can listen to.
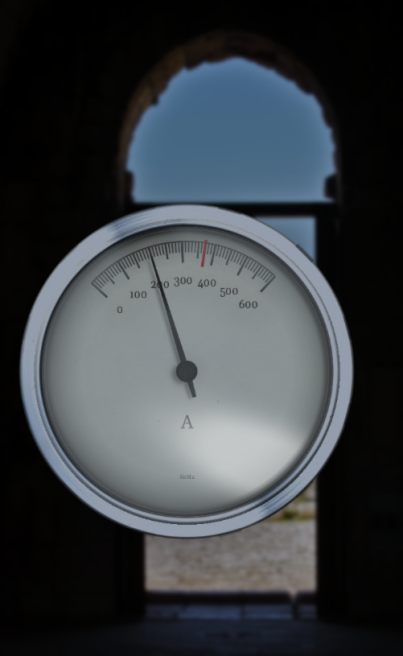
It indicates 200 A
